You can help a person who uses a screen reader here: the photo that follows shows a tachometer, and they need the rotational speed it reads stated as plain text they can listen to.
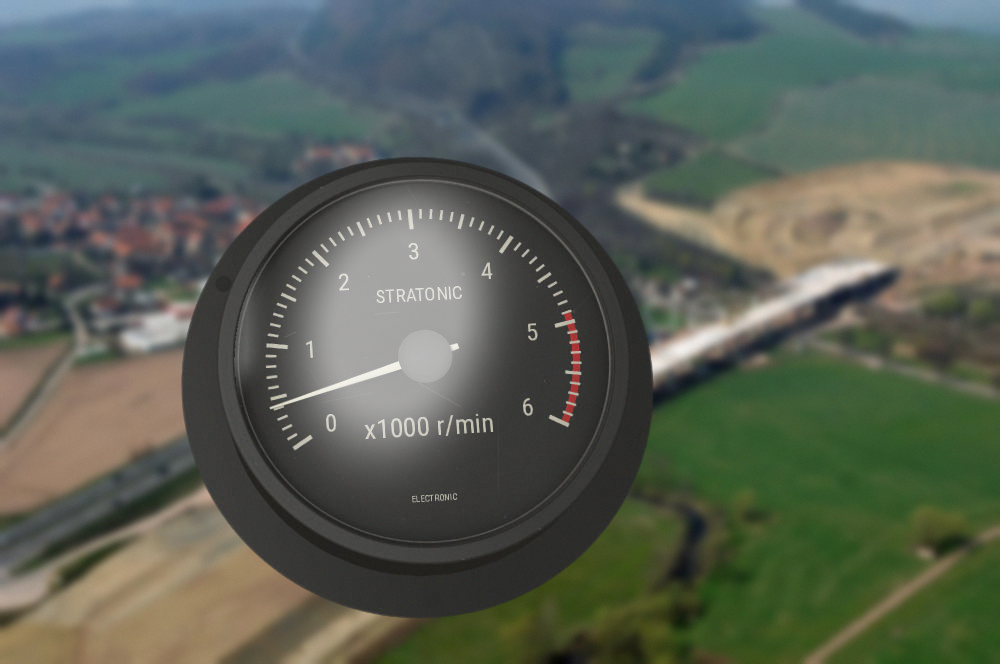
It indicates 400 rpm
